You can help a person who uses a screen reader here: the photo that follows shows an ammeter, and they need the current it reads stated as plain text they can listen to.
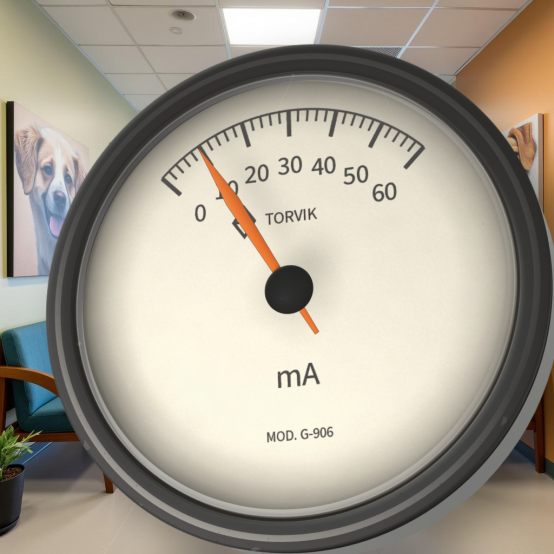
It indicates 10 mA
